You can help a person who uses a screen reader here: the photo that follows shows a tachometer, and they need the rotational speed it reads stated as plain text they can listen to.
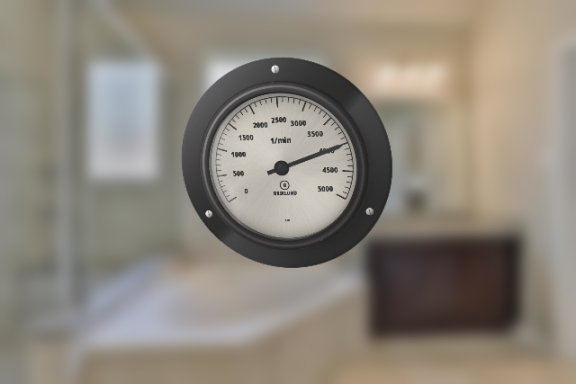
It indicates 4000 rpm
